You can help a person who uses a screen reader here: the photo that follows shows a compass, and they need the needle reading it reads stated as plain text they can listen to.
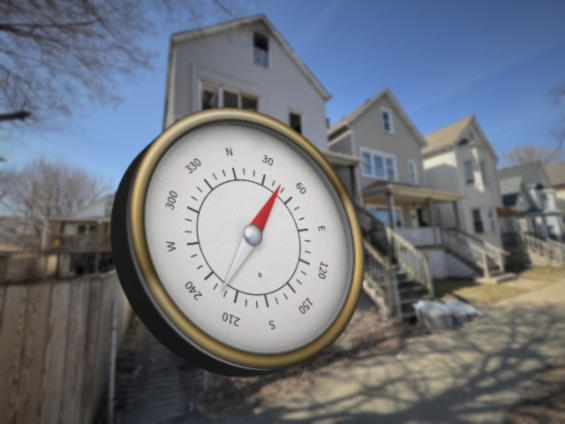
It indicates 45 °
